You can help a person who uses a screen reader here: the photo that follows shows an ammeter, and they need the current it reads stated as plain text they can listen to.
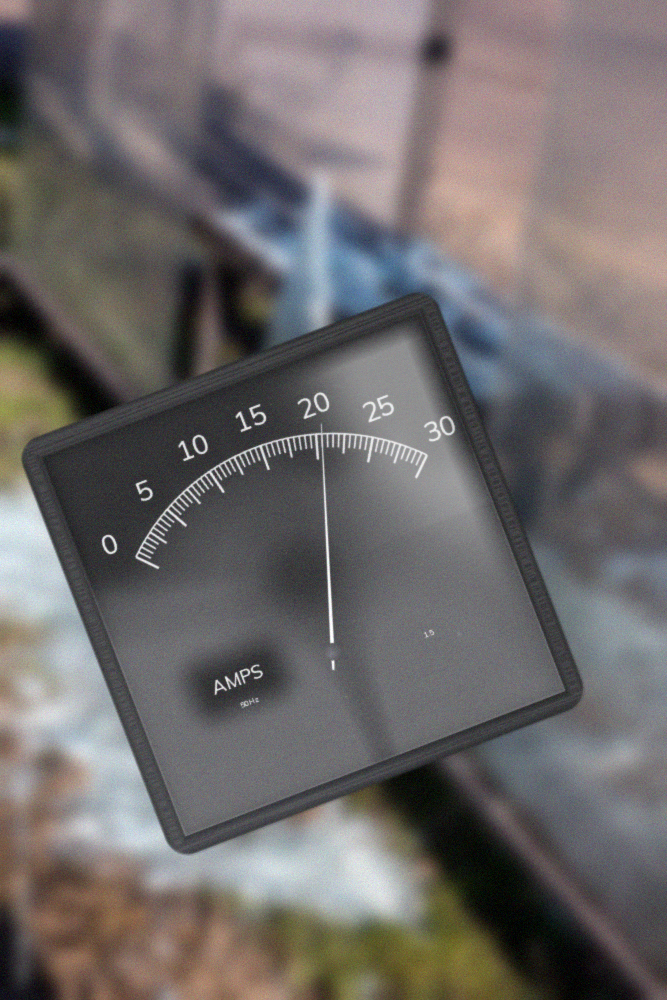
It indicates 20.5 A
